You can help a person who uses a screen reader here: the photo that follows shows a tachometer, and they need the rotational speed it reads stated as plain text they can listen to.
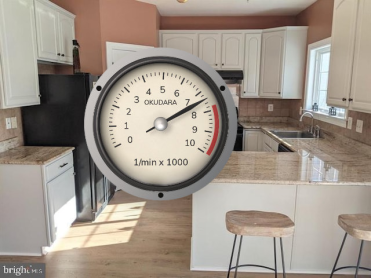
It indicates 7400 rpm
